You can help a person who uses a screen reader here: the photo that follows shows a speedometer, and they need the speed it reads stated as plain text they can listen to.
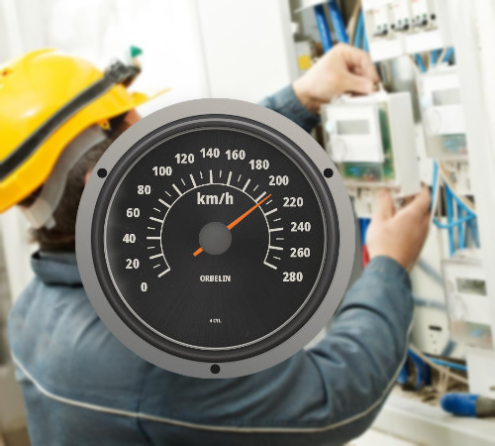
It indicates 205 km/h
